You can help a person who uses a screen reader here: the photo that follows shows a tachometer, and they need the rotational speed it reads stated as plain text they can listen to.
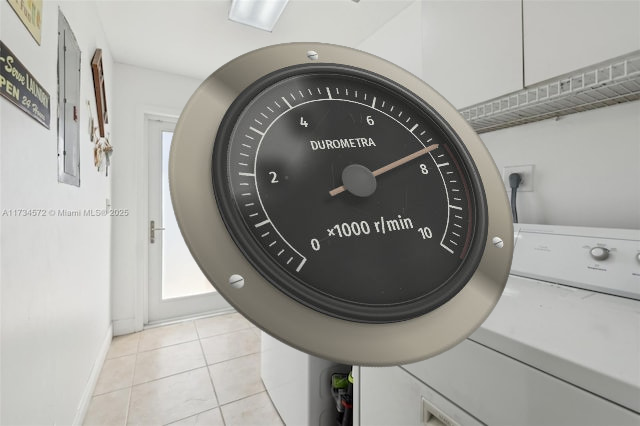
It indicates 7600 rpm
